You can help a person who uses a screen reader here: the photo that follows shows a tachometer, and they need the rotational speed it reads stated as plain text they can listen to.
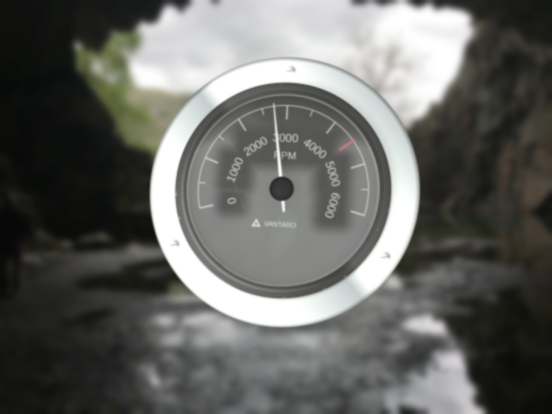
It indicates 2750 rpm
